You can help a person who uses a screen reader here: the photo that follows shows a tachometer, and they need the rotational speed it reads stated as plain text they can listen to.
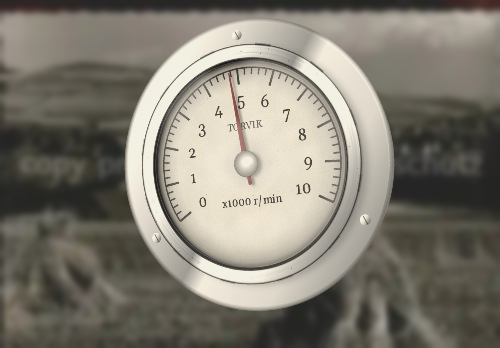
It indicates 4800 rpm
